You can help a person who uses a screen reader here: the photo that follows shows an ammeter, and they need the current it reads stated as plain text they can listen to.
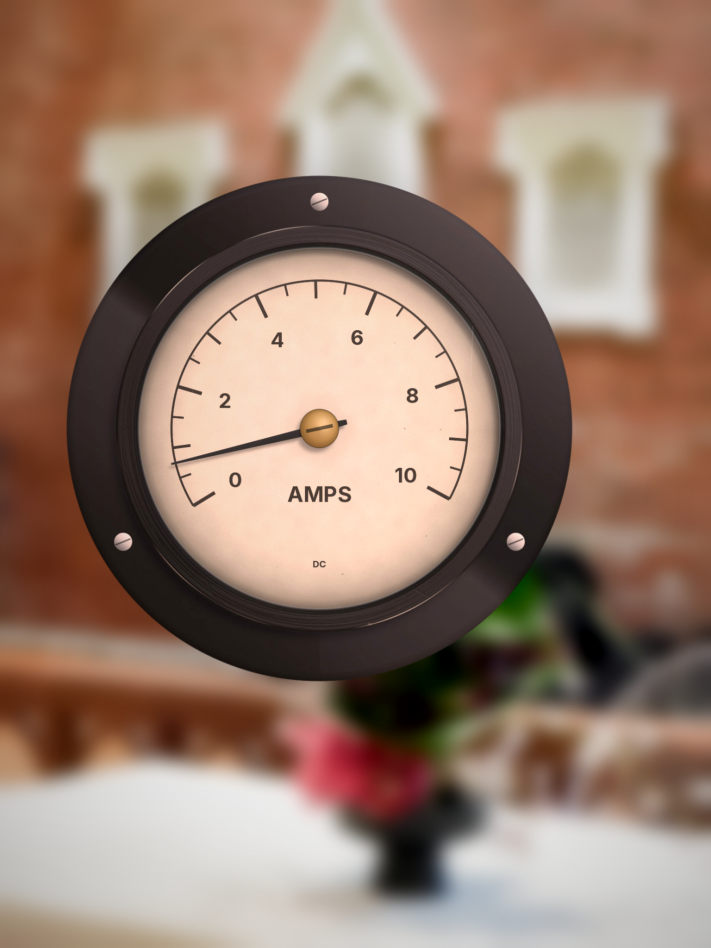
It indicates 0.75 A
